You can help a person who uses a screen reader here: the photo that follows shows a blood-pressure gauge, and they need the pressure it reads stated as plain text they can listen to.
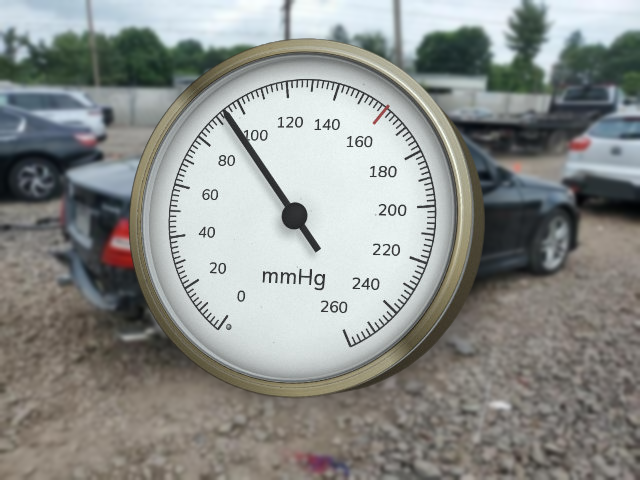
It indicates 94 mmHg
